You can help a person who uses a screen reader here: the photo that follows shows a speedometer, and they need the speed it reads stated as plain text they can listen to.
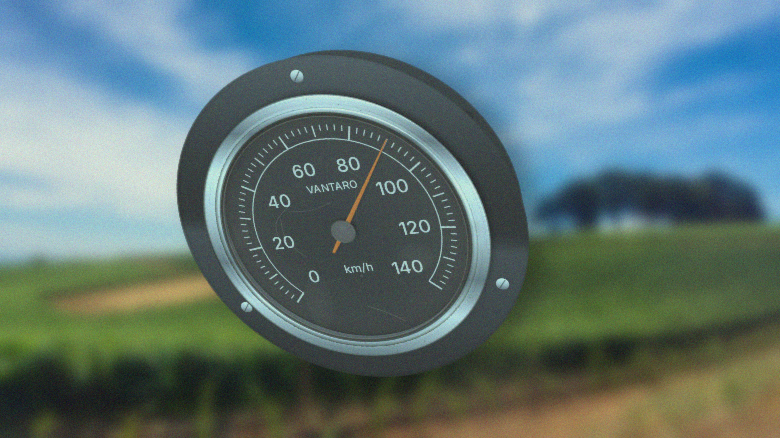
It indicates 90 km/h
